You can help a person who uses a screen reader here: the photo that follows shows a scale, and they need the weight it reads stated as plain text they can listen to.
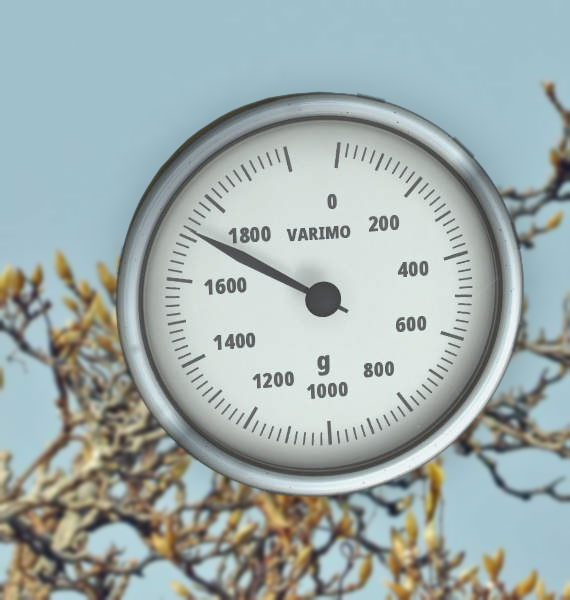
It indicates 1720 g
